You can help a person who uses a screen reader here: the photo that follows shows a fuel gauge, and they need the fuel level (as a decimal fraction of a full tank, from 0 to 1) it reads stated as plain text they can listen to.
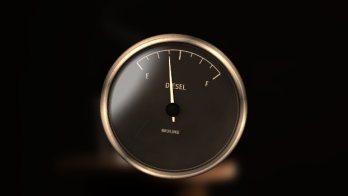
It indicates 0.375
